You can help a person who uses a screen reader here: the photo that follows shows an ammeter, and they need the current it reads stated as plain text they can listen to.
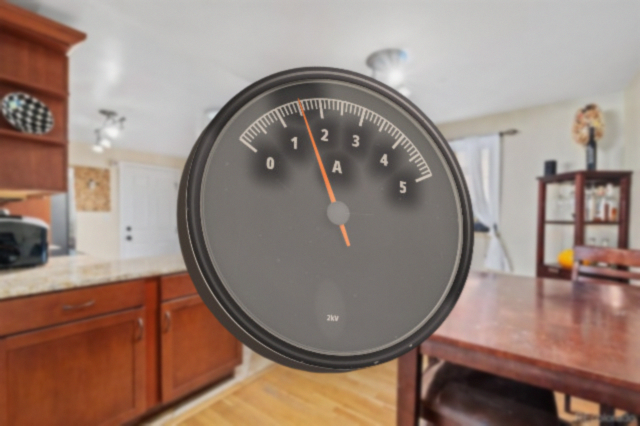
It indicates 1.5 A
